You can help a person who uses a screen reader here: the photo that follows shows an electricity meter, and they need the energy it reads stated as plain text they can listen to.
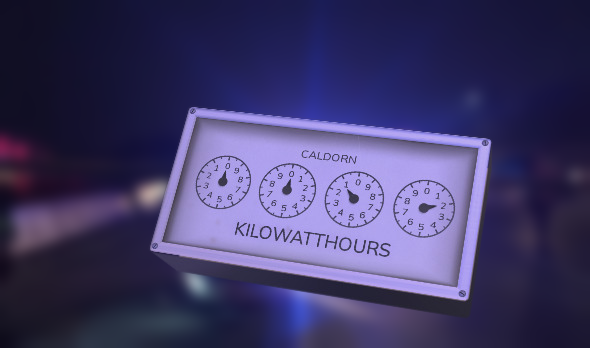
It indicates 12 kWh
